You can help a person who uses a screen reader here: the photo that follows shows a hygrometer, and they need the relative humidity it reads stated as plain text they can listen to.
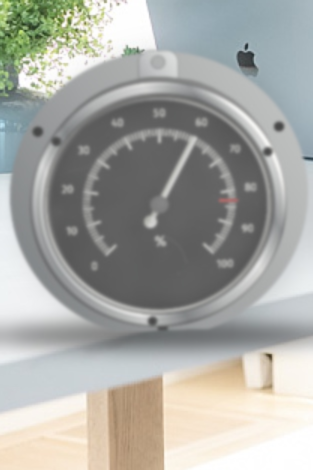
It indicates 60 %
